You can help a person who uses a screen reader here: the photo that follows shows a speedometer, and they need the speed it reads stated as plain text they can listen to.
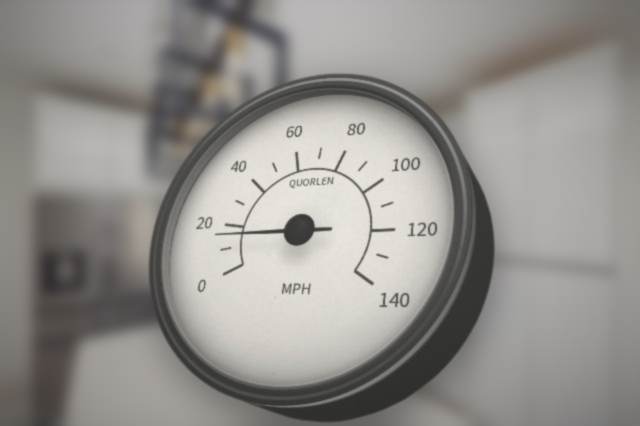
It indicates 15 mph
